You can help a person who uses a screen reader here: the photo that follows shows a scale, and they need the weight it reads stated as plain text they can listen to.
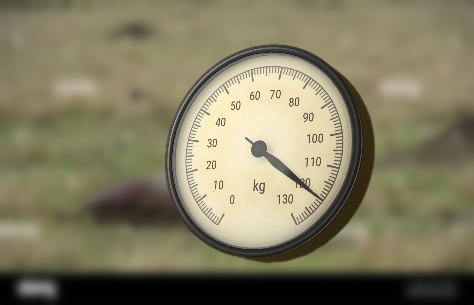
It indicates 120 kg
